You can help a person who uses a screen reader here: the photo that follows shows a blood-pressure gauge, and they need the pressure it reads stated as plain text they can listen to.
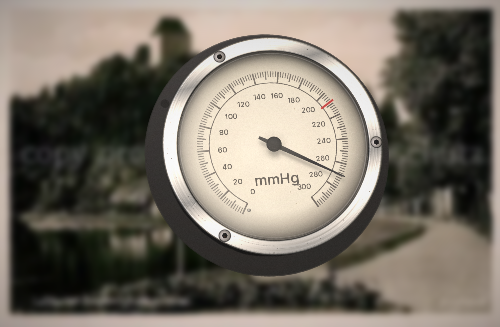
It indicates 270 mmHg
